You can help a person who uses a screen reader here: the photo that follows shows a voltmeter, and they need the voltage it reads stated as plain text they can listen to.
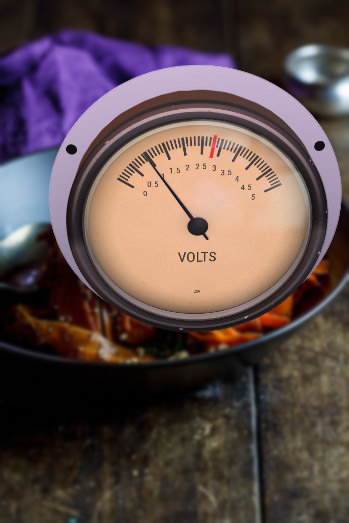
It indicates 1 V
